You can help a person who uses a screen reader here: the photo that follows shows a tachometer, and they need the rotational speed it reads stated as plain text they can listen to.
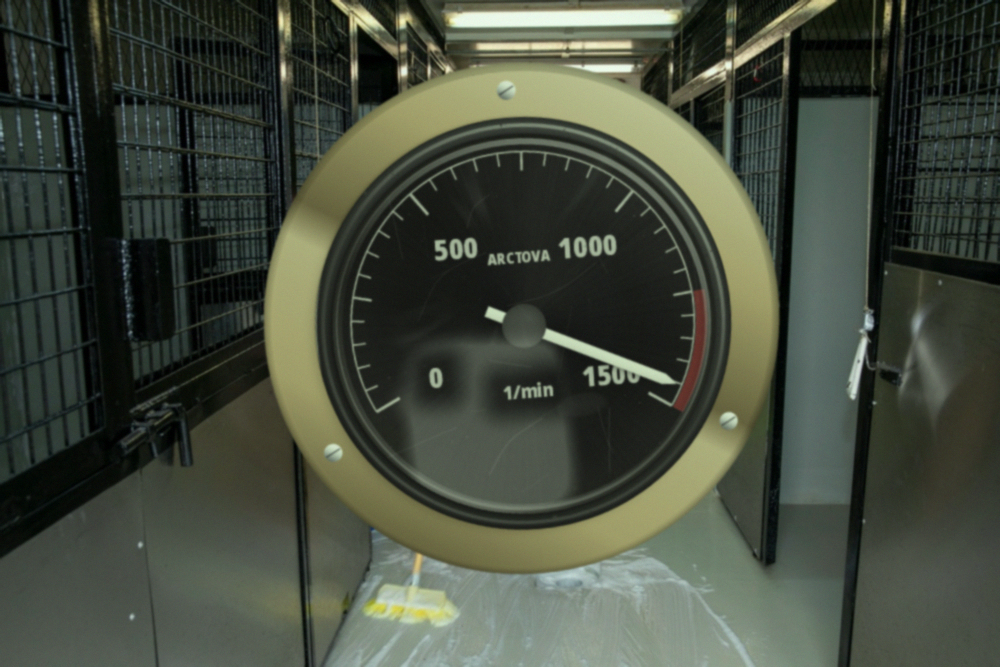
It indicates 1450 rpm
